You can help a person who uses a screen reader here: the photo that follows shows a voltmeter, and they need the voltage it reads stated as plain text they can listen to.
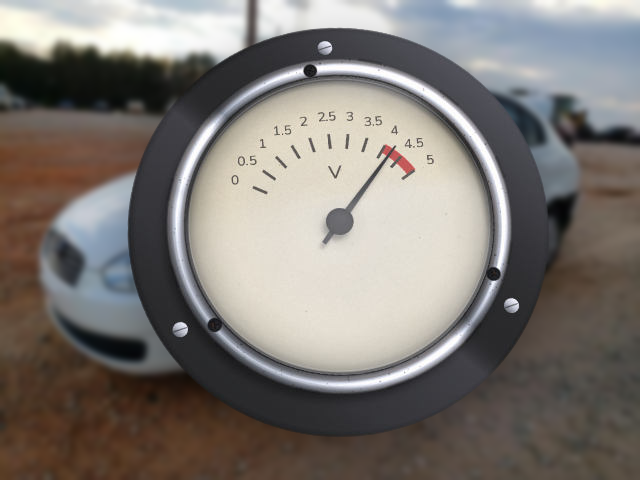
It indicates 4.25 V
